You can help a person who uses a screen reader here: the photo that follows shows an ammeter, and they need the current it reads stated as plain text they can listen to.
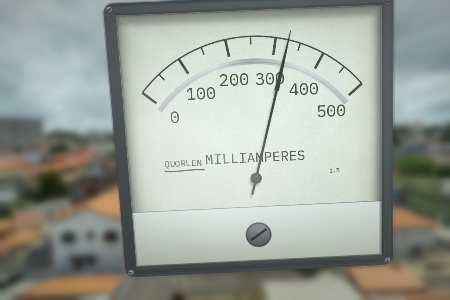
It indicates 325 mA
